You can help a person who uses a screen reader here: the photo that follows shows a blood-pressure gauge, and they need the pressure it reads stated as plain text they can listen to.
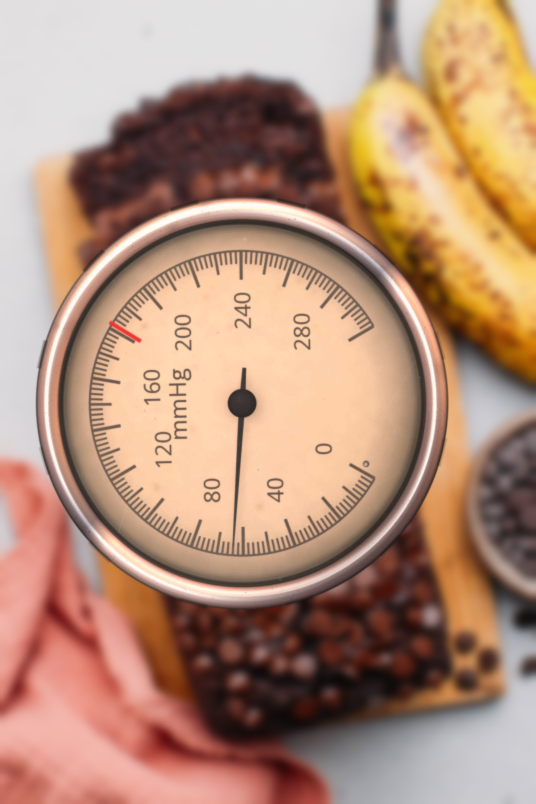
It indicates 64 mmHg
